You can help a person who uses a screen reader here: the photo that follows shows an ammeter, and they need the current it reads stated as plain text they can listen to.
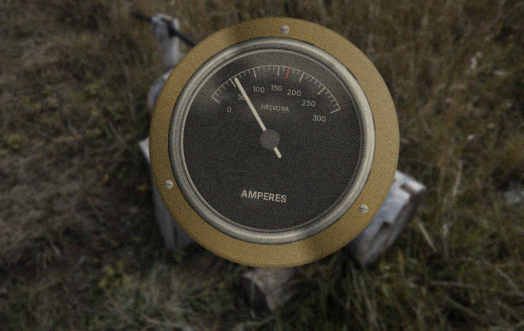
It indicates 60 A
